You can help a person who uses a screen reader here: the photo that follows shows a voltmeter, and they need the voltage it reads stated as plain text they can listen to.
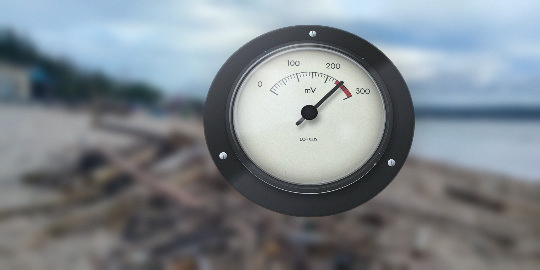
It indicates 250 mV
